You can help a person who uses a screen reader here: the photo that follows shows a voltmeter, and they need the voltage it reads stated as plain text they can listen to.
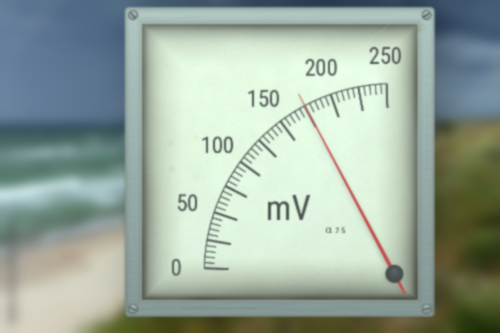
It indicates 175 mV
